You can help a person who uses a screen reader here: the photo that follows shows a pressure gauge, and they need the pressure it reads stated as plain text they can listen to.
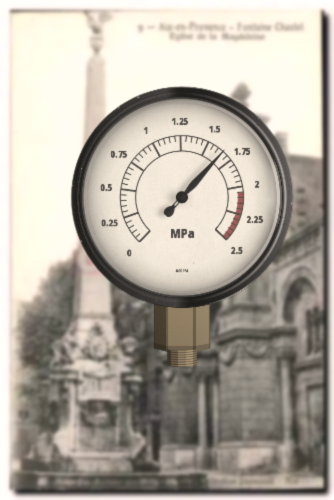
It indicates 1.65 MPa
